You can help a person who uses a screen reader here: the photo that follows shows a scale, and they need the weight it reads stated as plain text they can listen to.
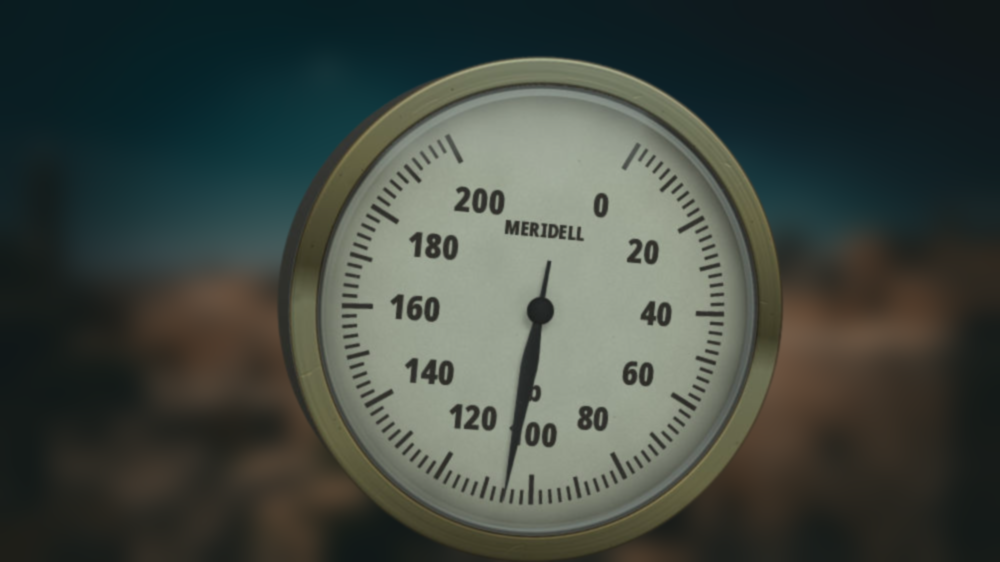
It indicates 106 lb
